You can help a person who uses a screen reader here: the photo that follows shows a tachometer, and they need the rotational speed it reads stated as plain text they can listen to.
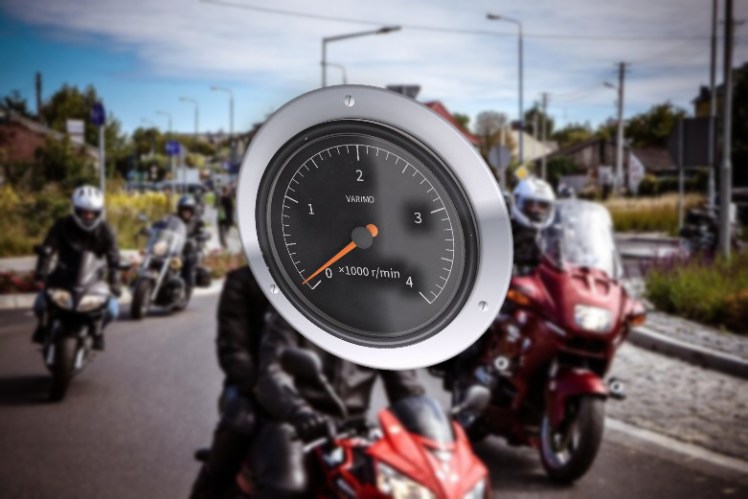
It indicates 100 rpm
